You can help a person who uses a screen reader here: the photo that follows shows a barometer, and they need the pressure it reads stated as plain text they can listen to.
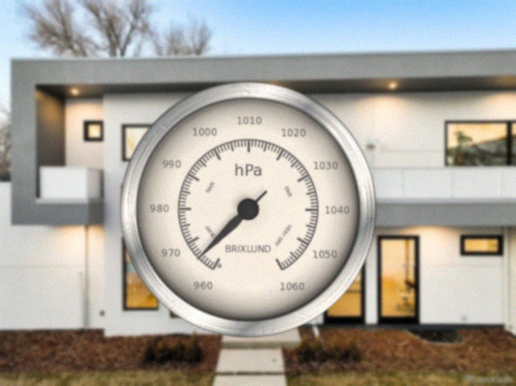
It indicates 965 hPa
